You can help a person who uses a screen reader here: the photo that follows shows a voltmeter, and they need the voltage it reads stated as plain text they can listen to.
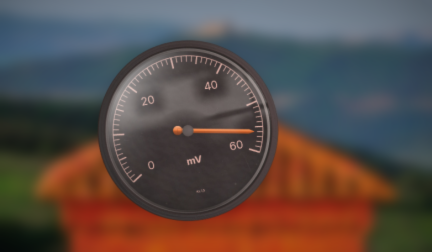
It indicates 56 mV
